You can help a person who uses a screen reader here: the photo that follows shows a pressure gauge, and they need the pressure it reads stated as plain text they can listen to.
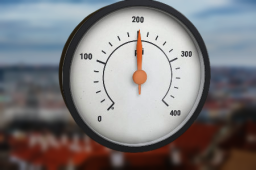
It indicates 200 psi
